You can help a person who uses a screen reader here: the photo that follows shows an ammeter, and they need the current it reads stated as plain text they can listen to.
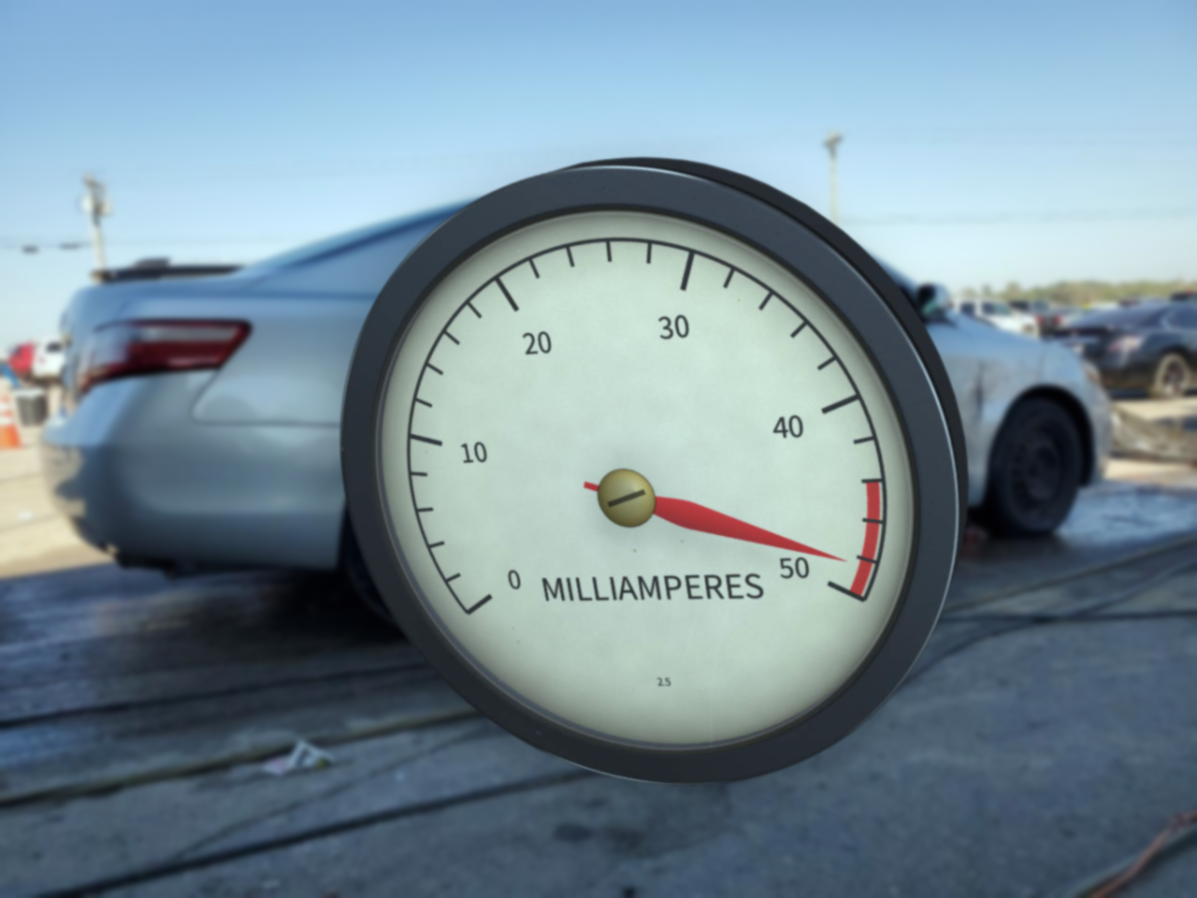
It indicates 48 mA
